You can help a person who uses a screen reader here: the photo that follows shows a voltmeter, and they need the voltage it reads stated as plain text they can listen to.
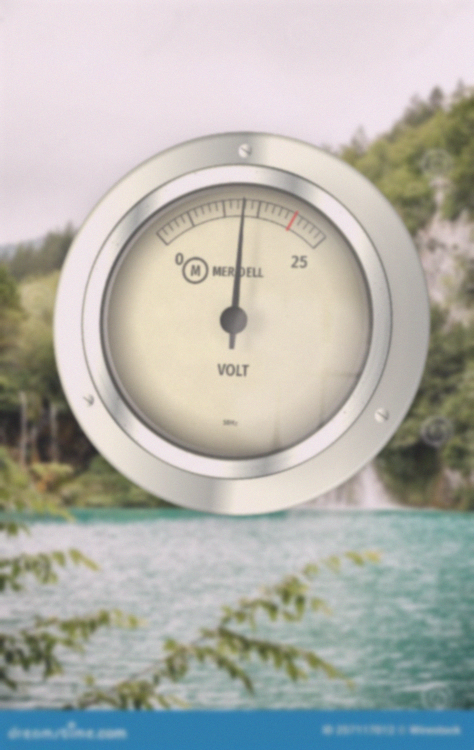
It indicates 13 V
